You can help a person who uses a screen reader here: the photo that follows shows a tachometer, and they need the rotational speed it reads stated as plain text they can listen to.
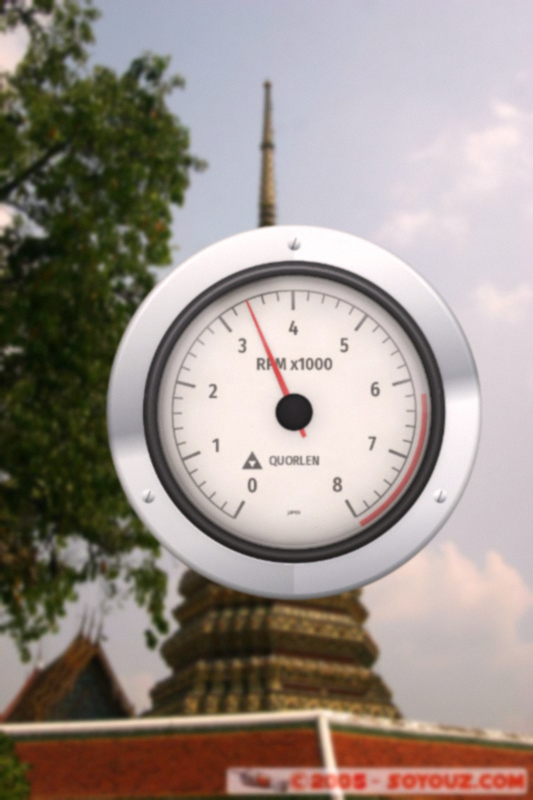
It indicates 3400 rpm
